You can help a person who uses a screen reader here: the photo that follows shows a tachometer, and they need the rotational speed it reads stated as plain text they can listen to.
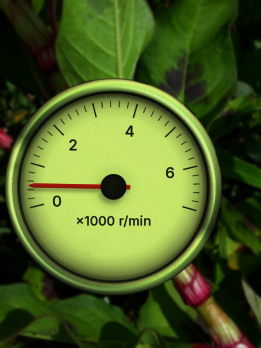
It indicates 500 rpm
